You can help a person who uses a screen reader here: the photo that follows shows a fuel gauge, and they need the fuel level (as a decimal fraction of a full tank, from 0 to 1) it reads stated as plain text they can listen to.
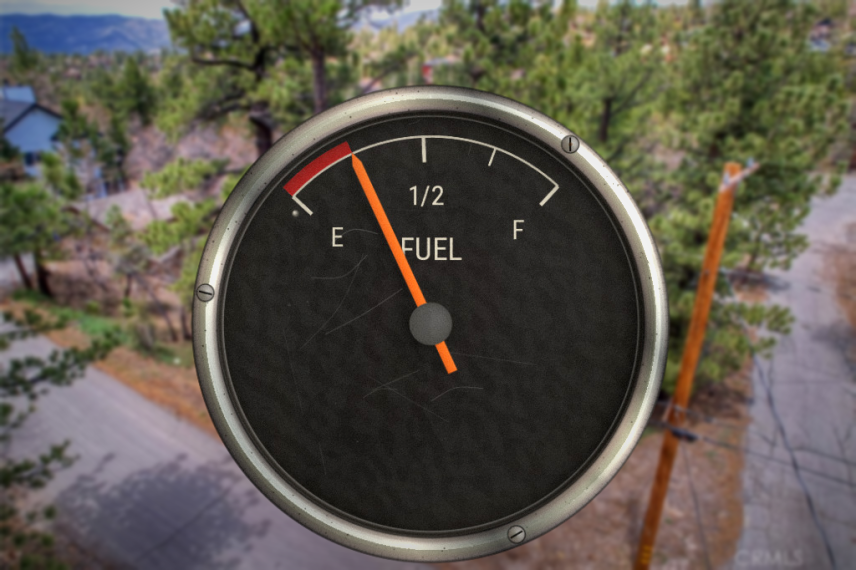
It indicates 0.25
